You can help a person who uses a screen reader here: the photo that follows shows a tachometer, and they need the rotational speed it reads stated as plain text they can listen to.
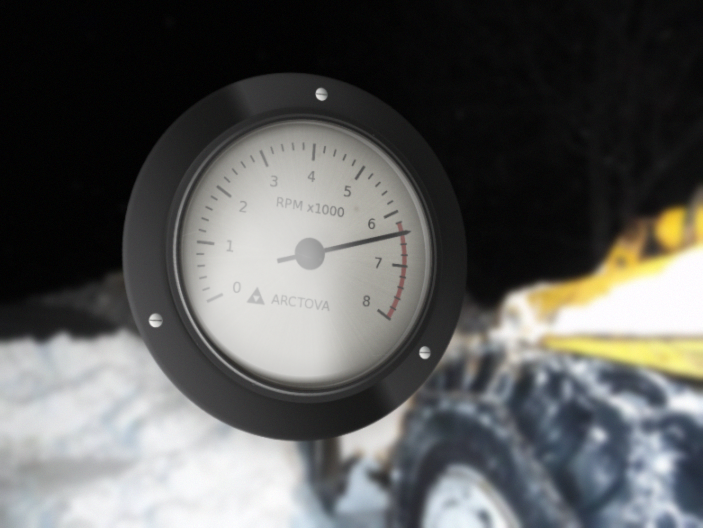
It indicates 6400 rpm
